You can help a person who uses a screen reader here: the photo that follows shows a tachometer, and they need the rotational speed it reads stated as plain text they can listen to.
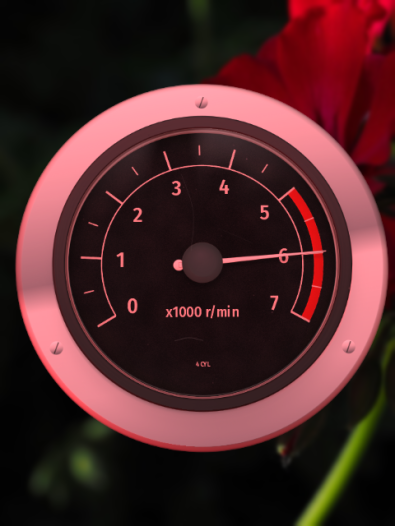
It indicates 6000 rpm
